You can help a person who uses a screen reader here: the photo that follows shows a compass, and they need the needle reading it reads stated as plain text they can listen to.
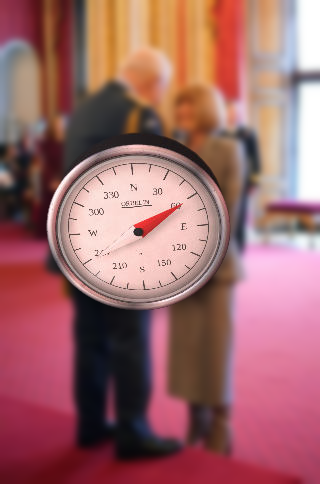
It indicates 60 °
